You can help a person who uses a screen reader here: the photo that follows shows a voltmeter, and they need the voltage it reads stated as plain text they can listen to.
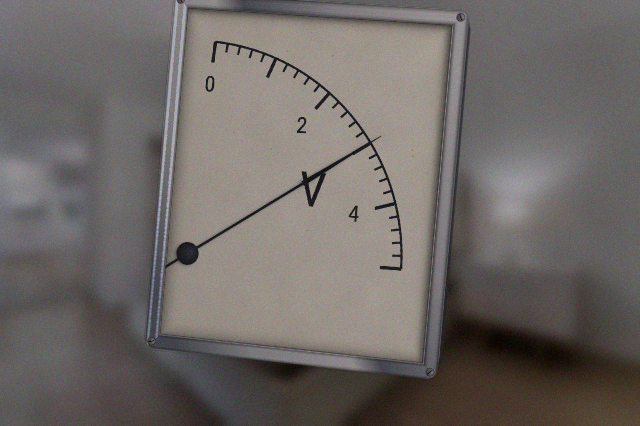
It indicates 3 V
